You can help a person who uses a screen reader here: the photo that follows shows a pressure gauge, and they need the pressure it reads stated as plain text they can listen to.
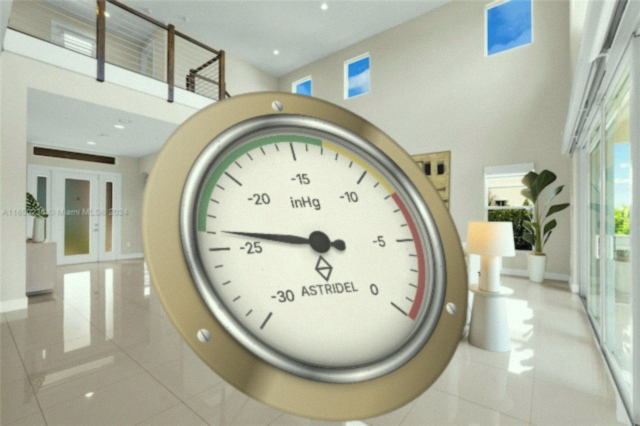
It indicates -24 inHg
